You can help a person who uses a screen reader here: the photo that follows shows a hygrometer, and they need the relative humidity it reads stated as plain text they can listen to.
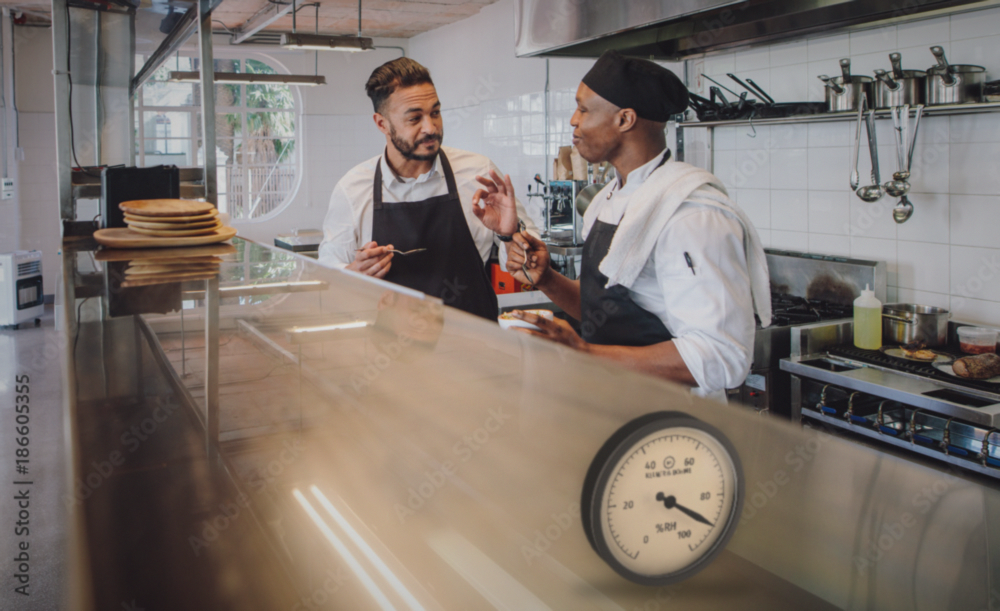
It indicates 90 %
